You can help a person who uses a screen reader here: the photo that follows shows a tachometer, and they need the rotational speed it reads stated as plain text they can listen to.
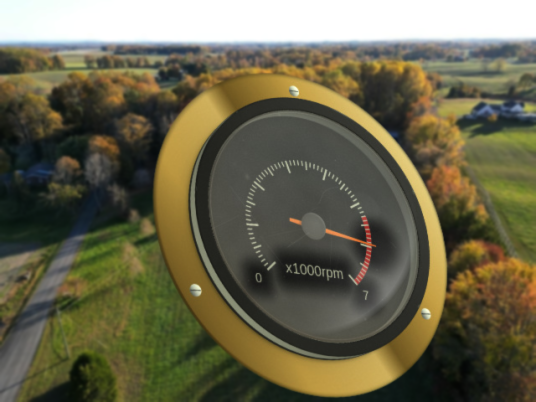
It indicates 6000 rpm
